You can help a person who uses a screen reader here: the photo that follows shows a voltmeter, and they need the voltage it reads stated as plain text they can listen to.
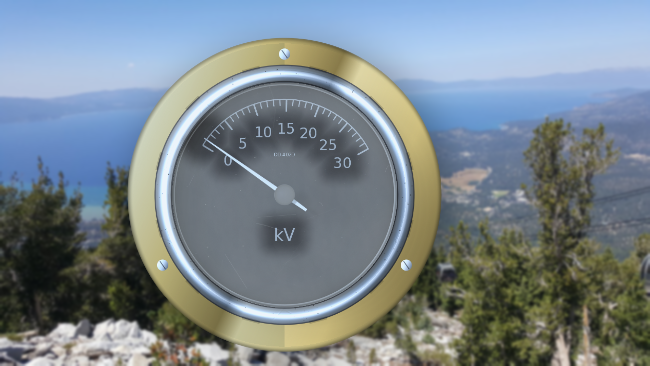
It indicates 1 kV
